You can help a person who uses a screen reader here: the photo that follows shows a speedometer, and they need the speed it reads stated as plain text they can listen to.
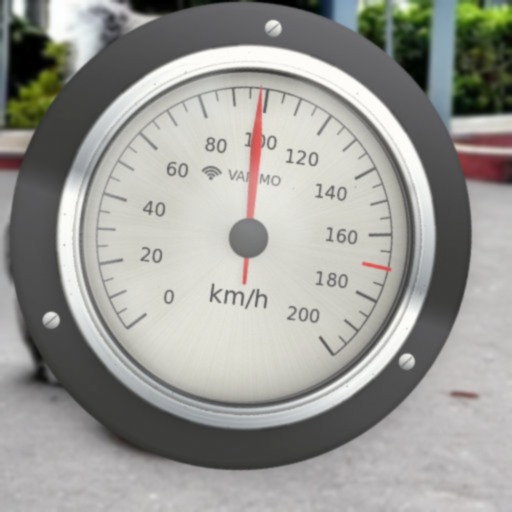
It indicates 97.5 km/h
